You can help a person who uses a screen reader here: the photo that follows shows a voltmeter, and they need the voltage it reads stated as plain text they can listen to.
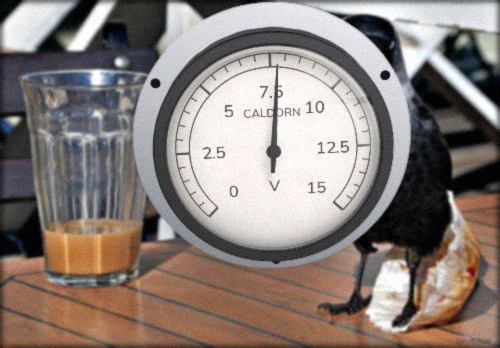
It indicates 7.75 V
